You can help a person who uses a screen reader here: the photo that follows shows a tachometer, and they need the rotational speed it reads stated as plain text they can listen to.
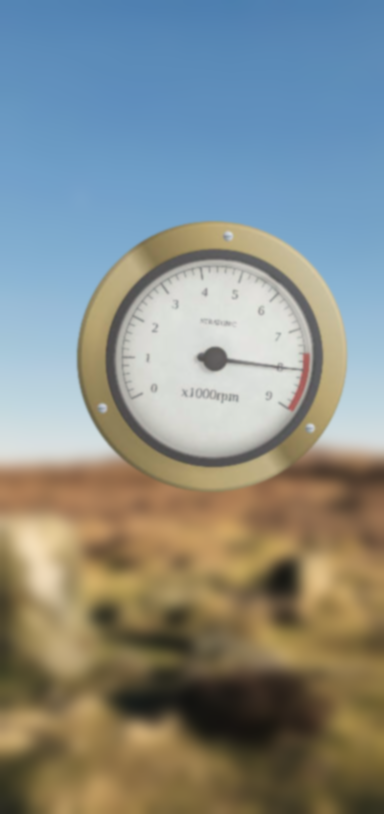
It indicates 8000 rpm
